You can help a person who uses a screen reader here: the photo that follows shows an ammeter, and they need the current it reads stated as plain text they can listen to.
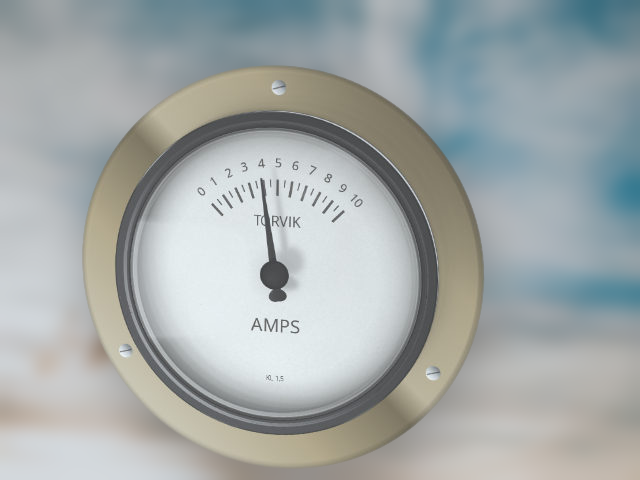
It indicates 4 A
